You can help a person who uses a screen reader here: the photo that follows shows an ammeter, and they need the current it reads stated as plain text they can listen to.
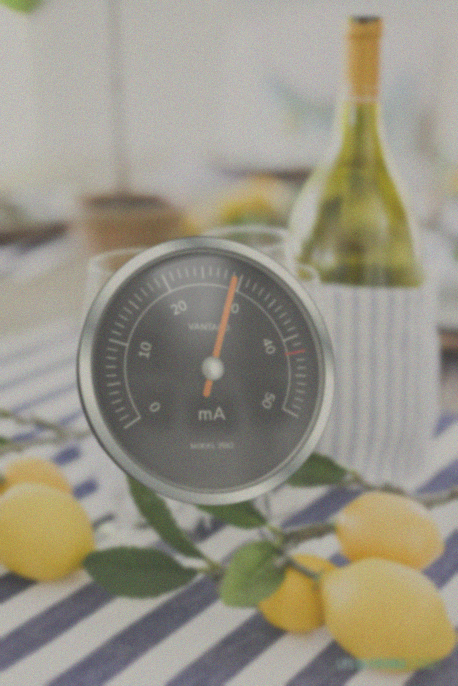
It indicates 29 mA
